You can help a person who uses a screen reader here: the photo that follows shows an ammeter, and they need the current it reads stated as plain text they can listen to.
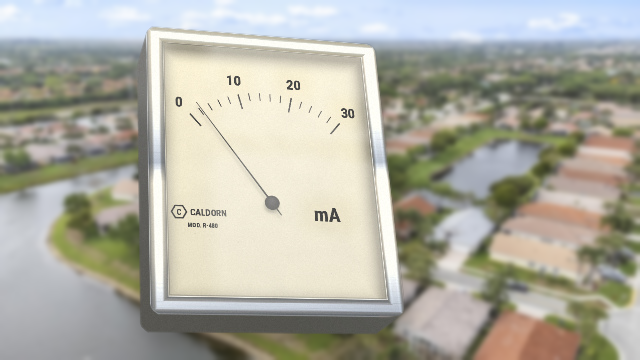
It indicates 2 mA
